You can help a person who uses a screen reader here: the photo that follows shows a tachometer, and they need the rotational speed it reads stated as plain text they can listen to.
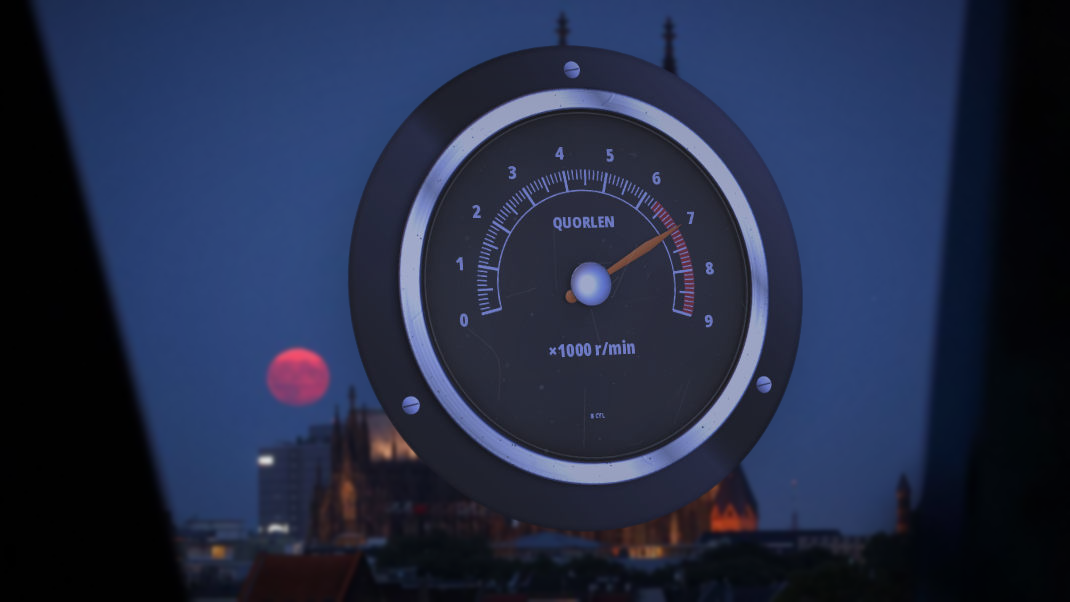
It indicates 7000 rpm
